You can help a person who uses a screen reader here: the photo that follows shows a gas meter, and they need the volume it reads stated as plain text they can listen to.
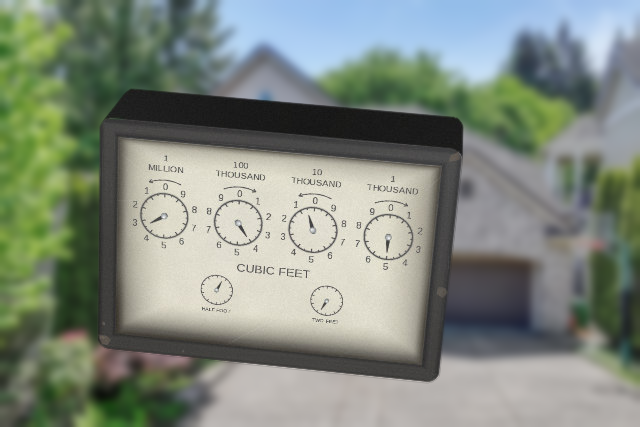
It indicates 340500 ft³
